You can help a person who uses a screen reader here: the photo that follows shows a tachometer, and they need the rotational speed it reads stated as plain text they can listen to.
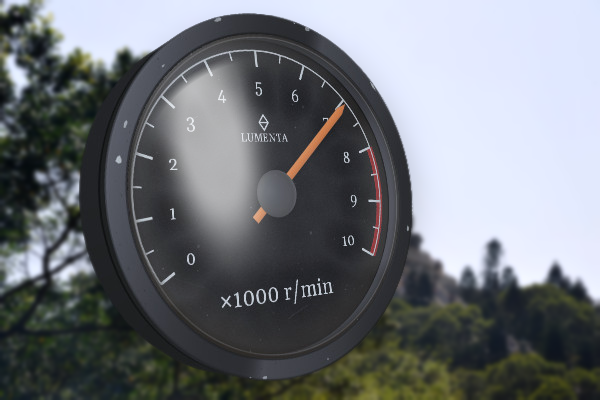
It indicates 7000 rpm
